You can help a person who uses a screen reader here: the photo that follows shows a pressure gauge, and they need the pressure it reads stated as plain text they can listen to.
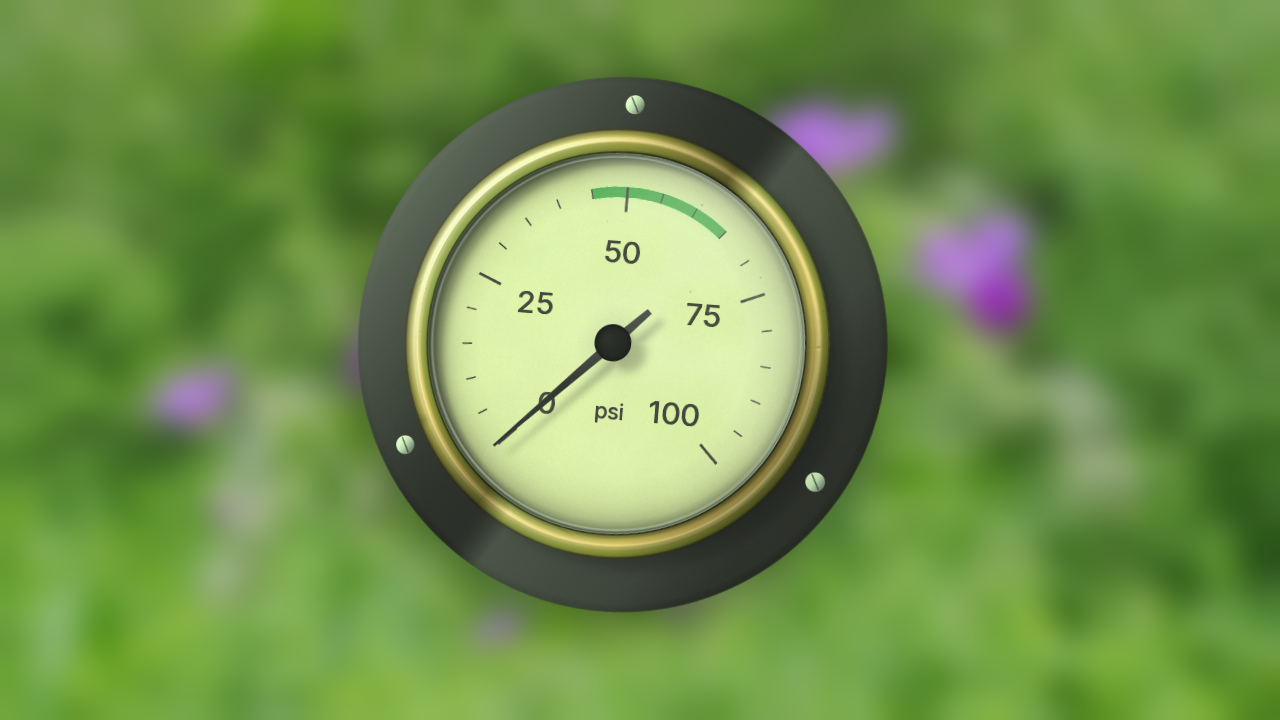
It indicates 0 psi
